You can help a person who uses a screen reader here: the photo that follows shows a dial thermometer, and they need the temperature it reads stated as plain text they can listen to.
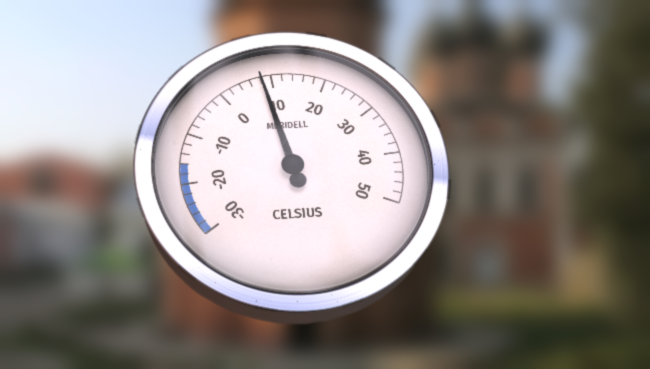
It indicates 8 °C
